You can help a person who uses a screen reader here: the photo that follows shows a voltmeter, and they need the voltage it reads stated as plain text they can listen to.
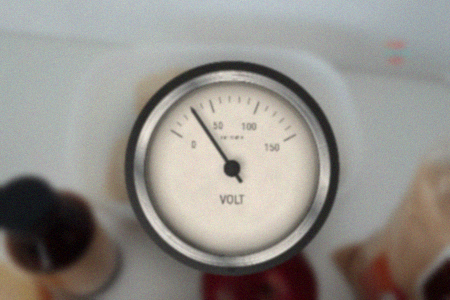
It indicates 30 V
